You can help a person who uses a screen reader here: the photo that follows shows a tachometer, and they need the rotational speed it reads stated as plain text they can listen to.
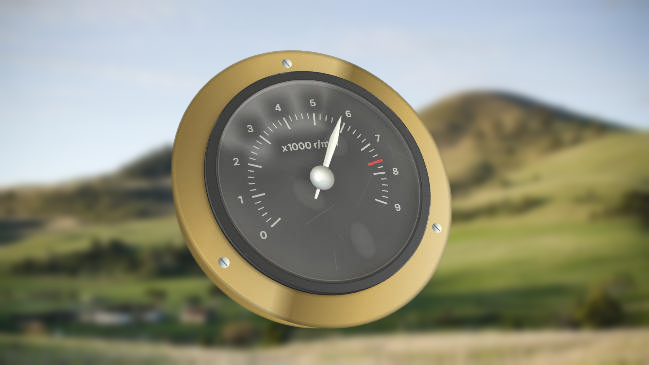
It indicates 5800 rpm
